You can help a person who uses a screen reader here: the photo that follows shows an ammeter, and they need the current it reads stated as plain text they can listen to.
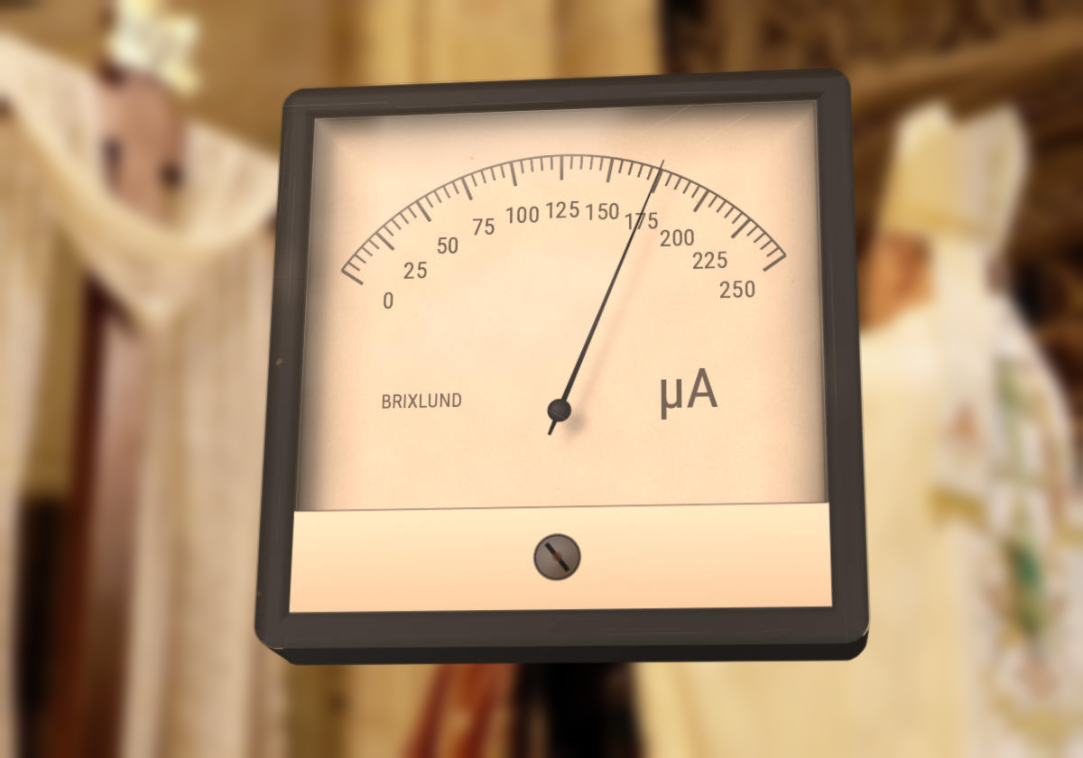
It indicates 175 µA
